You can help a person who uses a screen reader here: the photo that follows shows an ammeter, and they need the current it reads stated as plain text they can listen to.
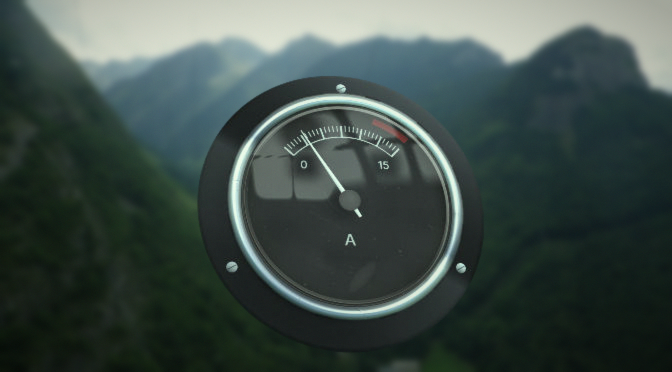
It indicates 2.5 A
